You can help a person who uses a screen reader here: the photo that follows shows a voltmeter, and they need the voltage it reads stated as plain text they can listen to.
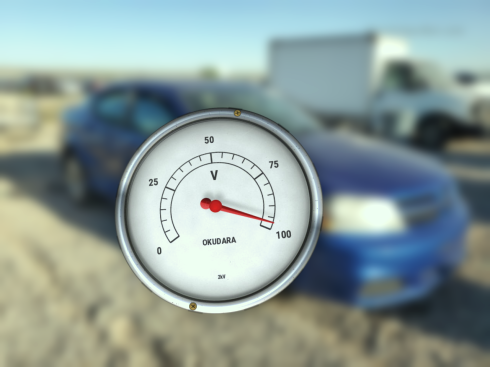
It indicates 97.5 V
